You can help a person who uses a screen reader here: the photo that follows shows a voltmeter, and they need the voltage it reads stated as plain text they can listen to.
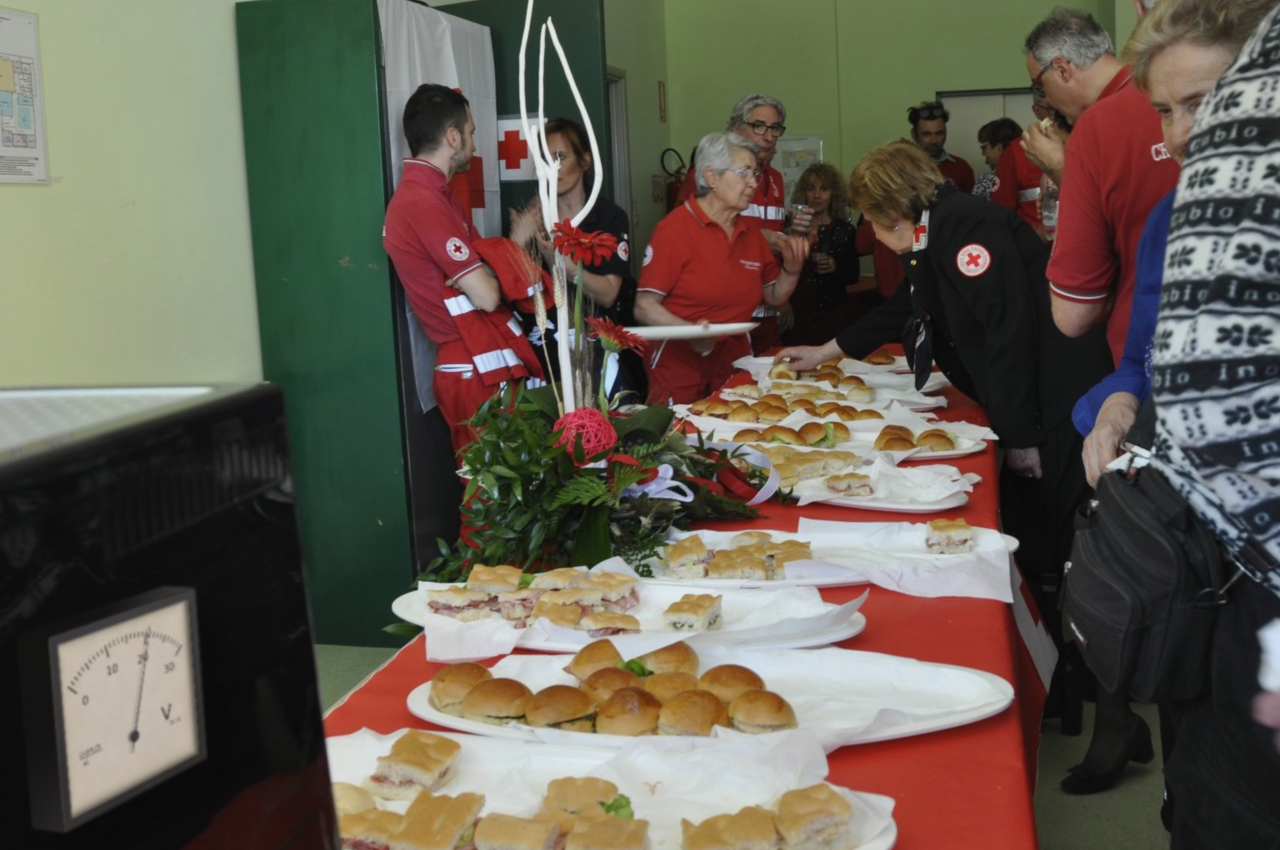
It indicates 20 V
